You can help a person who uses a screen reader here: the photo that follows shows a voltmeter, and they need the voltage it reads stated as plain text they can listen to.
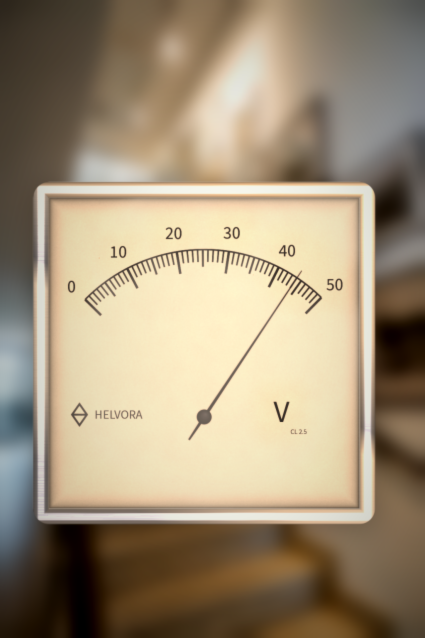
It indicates 44 V
